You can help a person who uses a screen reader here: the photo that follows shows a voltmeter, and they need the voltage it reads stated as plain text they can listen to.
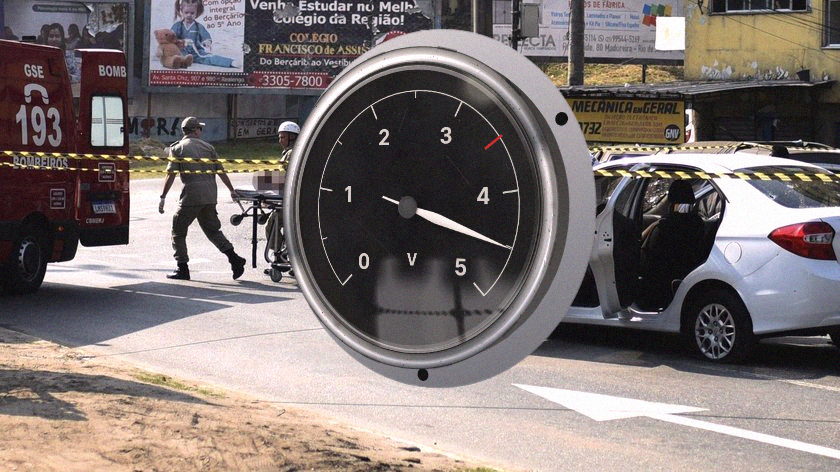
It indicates 4.5 V
